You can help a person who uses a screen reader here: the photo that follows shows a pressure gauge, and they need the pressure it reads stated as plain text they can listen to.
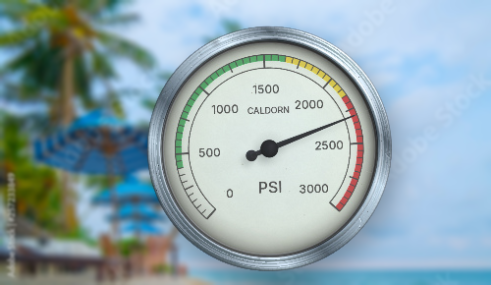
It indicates 2300 psi
